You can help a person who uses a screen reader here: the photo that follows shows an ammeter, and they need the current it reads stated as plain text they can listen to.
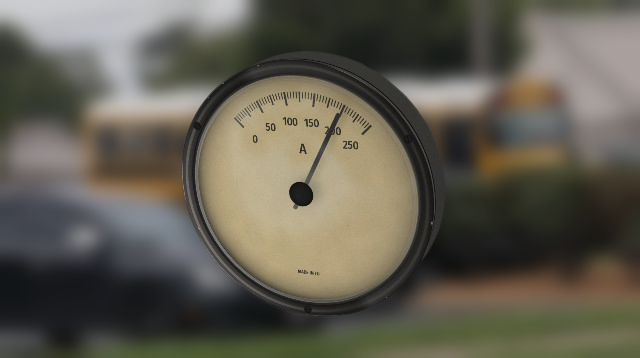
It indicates 200 A
